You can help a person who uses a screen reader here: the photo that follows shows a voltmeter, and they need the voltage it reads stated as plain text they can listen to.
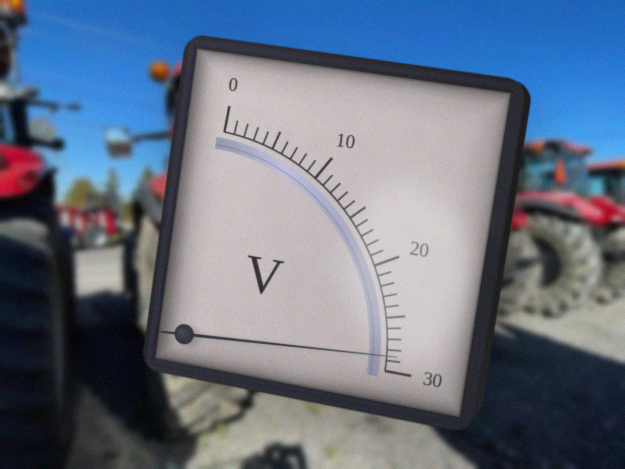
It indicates 28.5 V
